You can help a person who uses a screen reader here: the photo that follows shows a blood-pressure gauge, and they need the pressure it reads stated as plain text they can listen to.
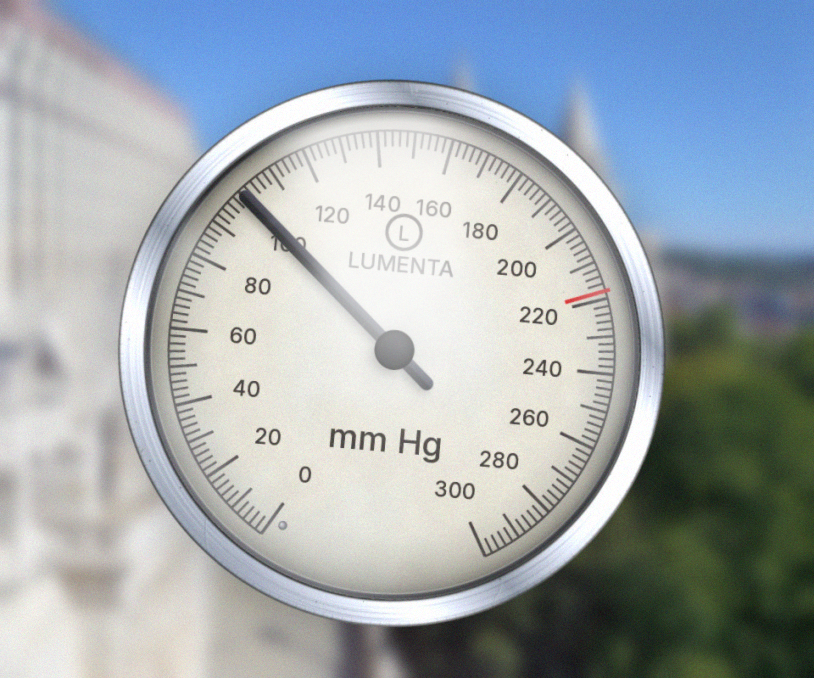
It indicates 100 mmHg
